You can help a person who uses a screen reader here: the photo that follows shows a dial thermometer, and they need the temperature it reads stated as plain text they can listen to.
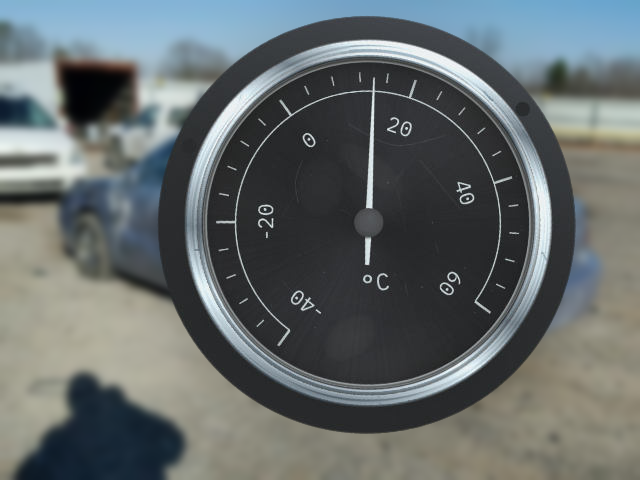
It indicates 14 °C
